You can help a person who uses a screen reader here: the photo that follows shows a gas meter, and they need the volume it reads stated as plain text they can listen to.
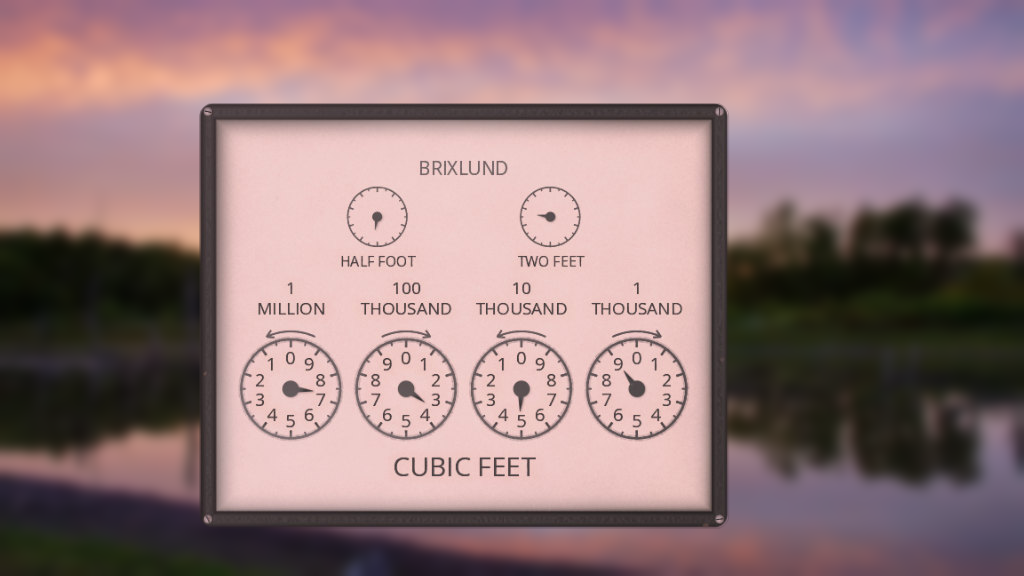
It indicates 734900 ft³
